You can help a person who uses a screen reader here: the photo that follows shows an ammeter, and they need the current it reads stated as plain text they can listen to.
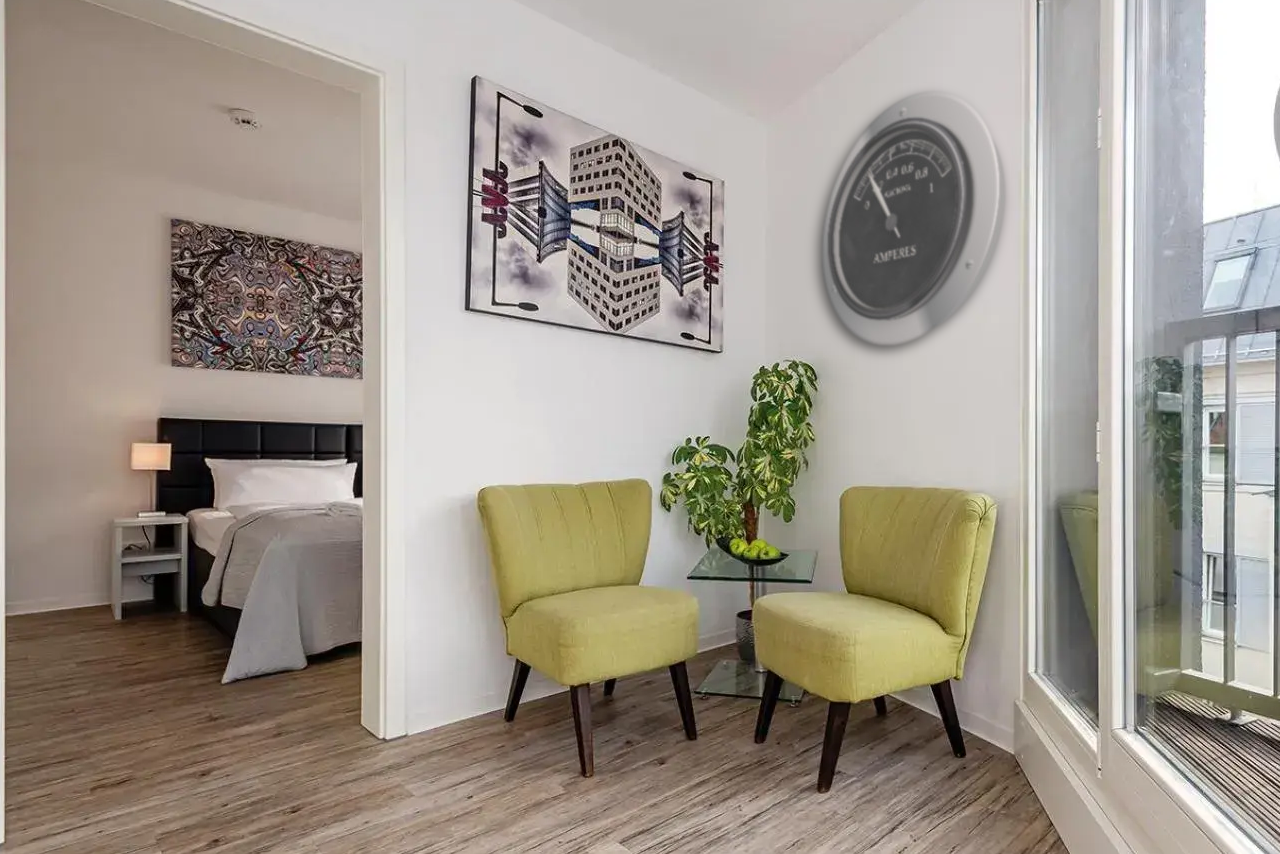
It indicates 0.2 A
